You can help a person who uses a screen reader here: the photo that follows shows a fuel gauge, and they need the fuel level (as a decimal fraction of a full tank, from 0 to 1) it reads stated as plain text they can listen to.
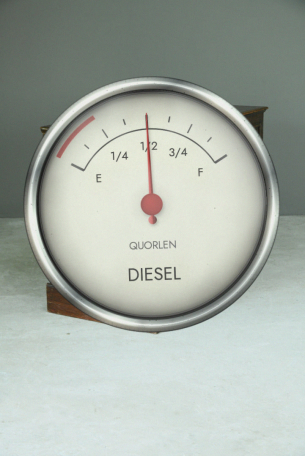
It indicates 0.5
